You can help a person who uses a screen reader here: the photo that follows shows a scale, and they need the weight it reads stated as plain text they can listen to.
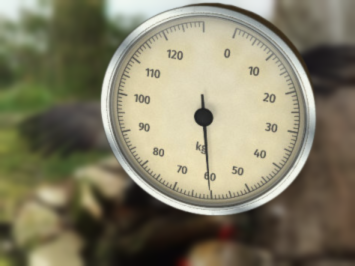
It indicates 60 kg
